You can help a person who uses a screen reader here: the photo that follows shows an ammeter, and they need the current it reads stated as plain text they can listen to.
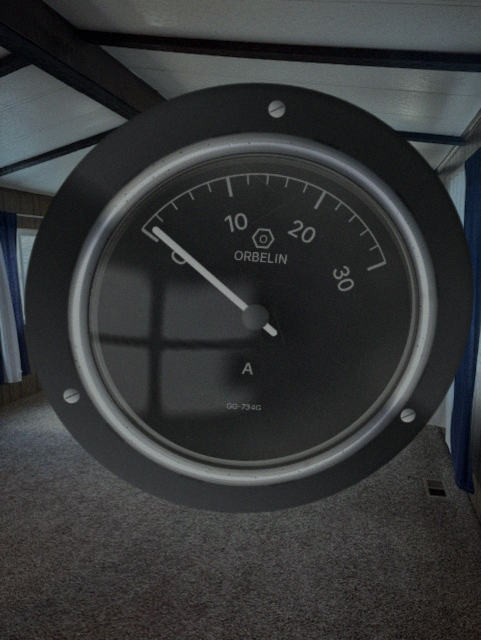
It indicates 1 A
